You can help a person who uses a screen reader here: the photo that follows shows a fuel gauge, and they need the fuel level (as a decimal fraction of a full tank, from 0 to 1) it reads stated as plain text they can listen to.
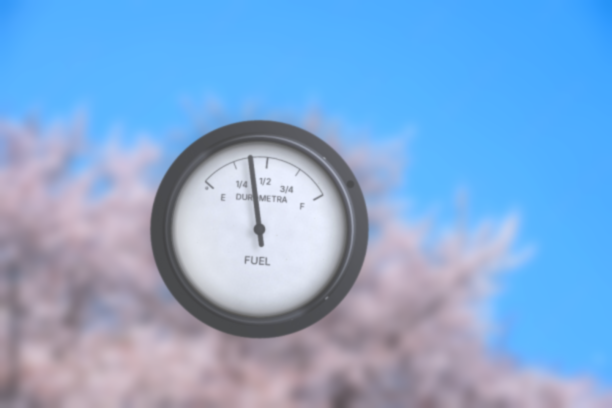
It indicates 0.375
